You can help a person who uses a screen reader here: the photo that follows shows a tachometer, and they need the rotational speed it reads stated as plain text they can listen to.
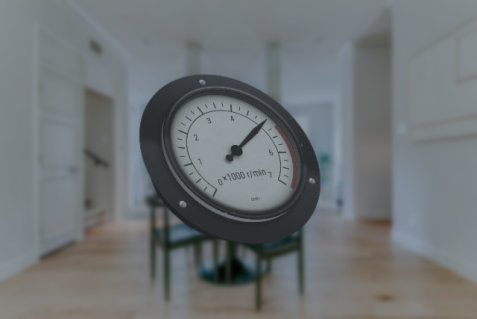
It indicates 5000 rpm
